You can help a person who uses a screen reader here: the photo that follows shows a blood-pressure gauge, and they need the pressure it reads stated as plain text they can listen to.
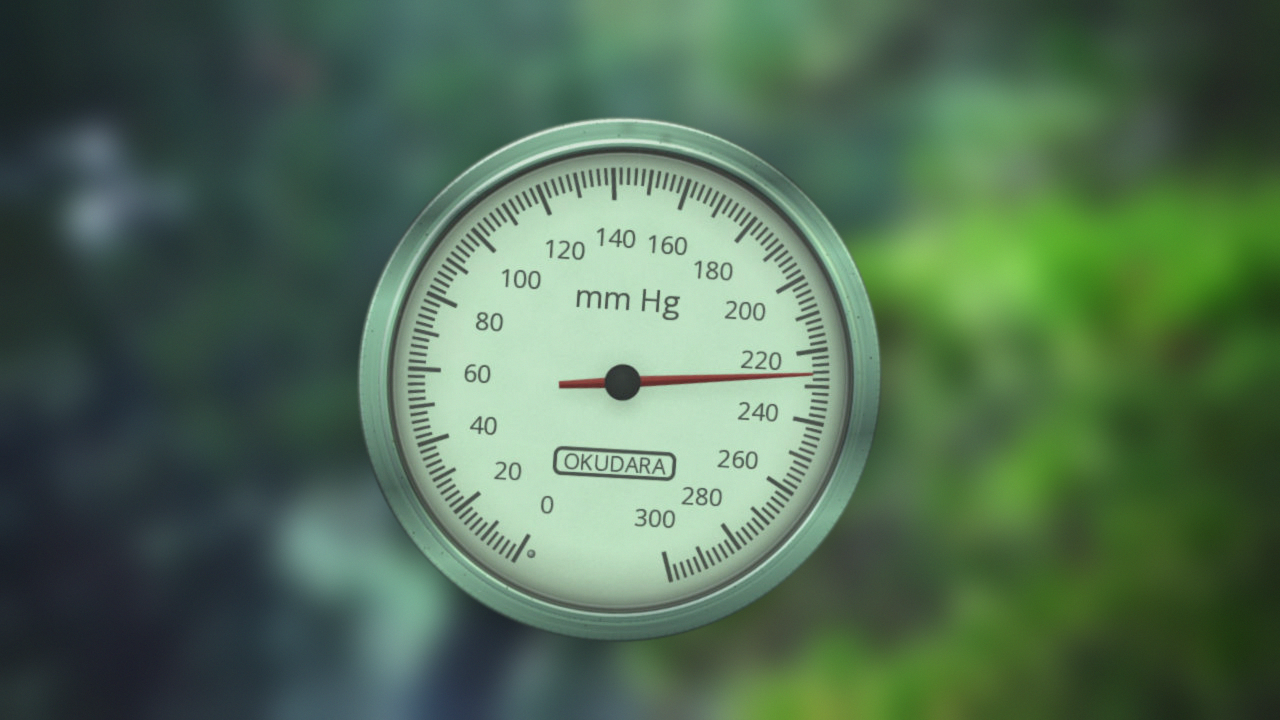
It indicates 226 mmHg
